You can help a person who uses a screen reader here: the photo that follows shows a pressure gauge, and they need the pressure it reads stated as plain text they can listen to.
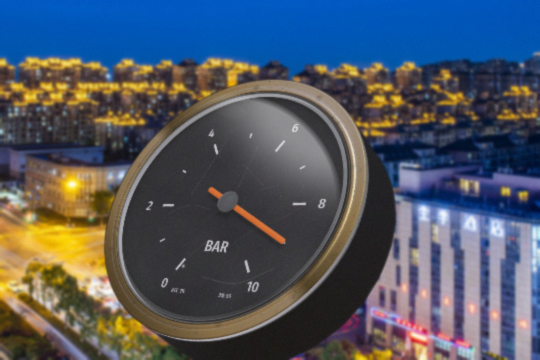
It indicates 9 bar
